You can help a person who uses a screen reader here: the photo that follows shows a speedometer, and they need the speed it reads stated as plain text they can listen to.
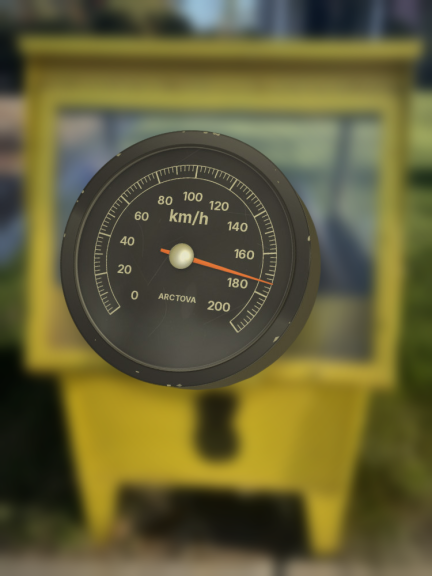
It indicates 174 km/h
